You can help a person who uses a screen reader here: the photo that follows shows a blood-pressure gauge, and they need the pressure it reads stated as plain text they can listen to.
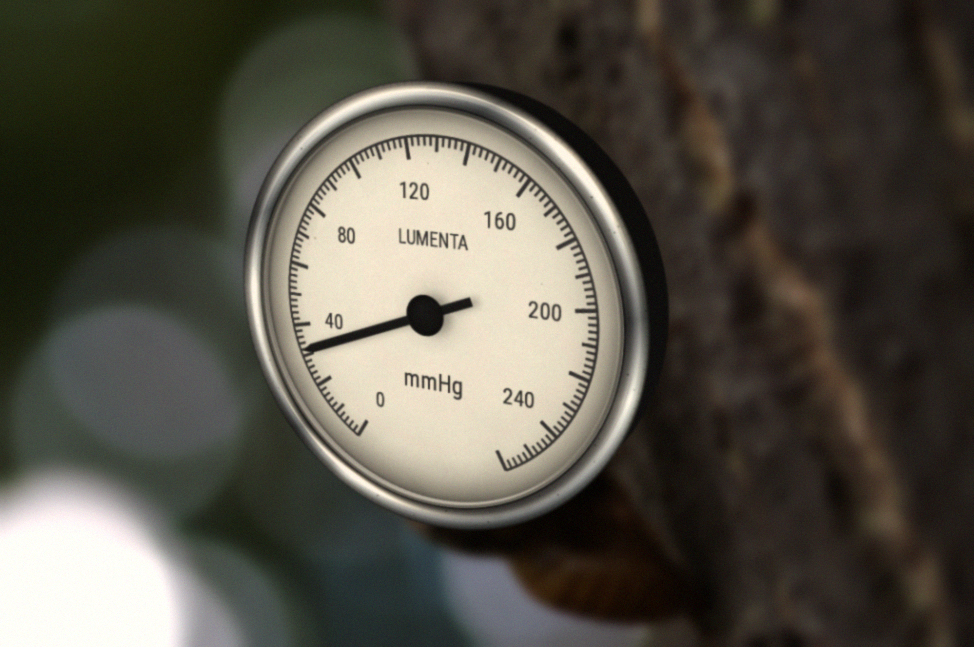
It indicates 32 mmHg
